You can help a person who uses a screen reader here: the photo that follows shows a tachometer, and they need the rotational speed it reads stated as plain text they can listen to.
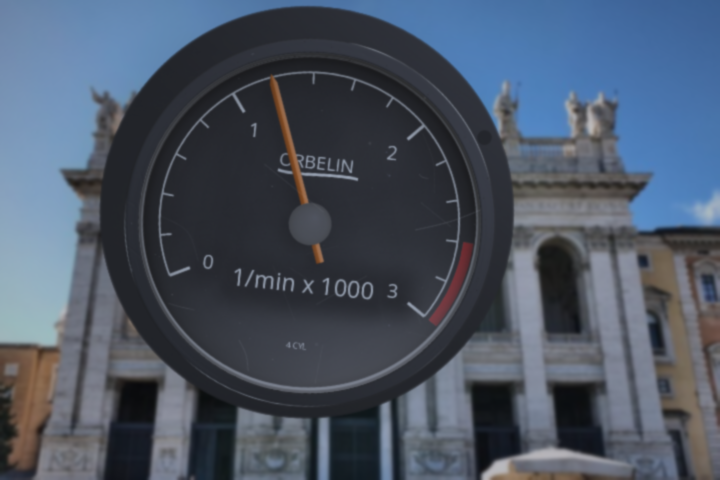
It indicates 1200 rpm
